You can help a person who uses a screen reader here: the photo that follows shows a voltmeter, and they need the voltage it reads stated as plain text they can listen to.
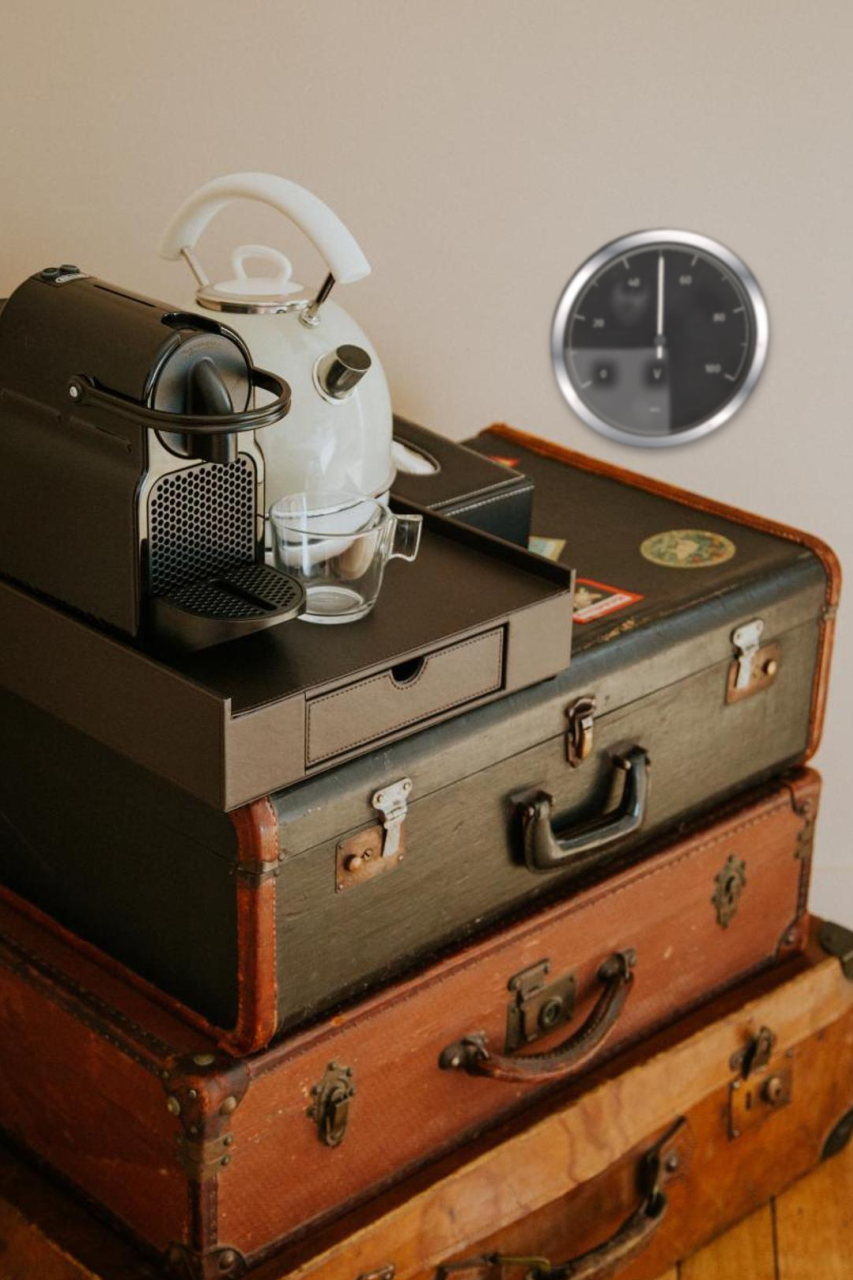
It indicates 50 V
